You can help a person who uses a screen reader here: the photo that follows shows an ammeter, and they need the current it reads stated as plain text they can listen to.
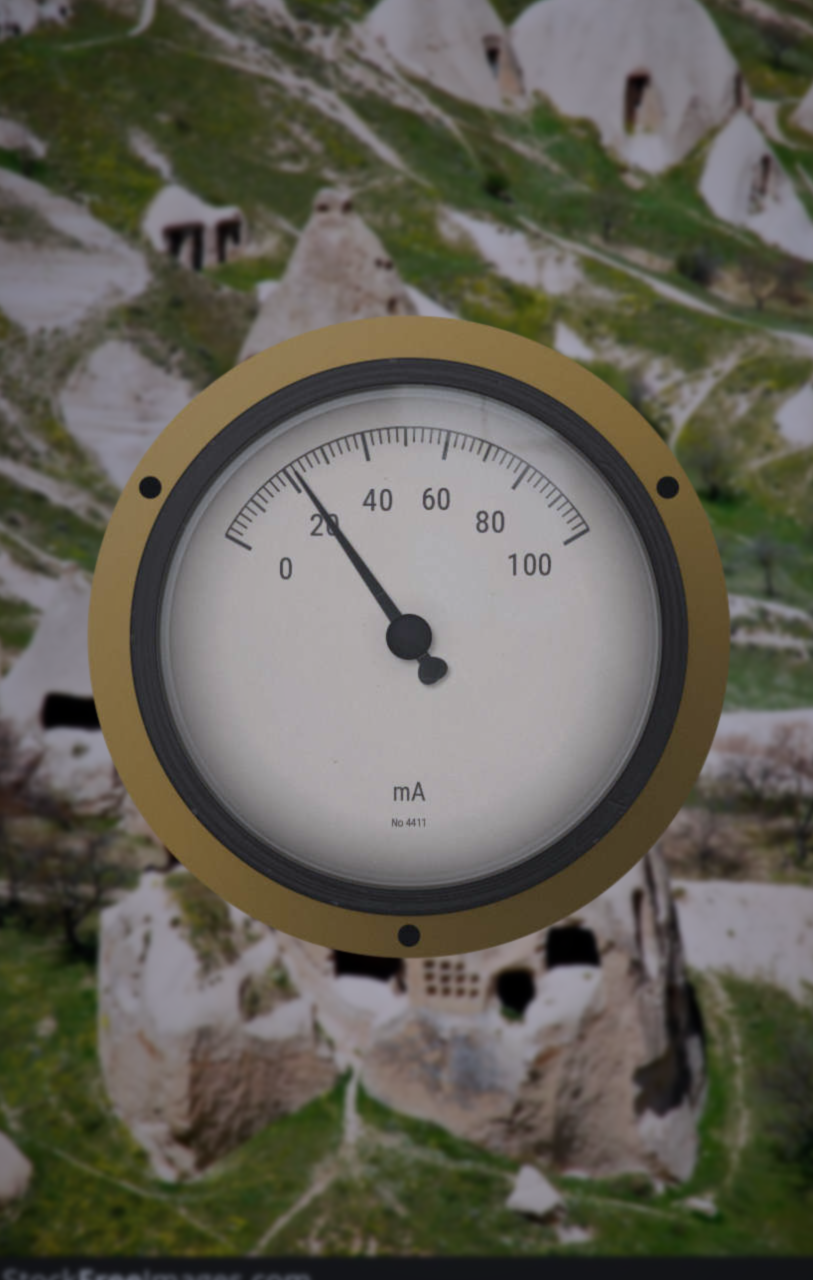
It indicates 22 mA
